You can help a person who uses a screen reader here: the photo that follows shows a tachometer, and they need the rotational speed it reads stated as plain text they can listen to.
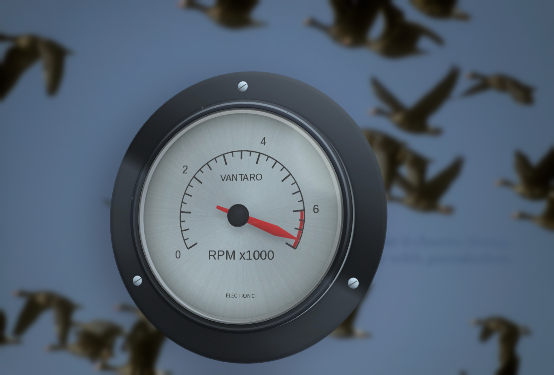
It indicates 6750 rpm
